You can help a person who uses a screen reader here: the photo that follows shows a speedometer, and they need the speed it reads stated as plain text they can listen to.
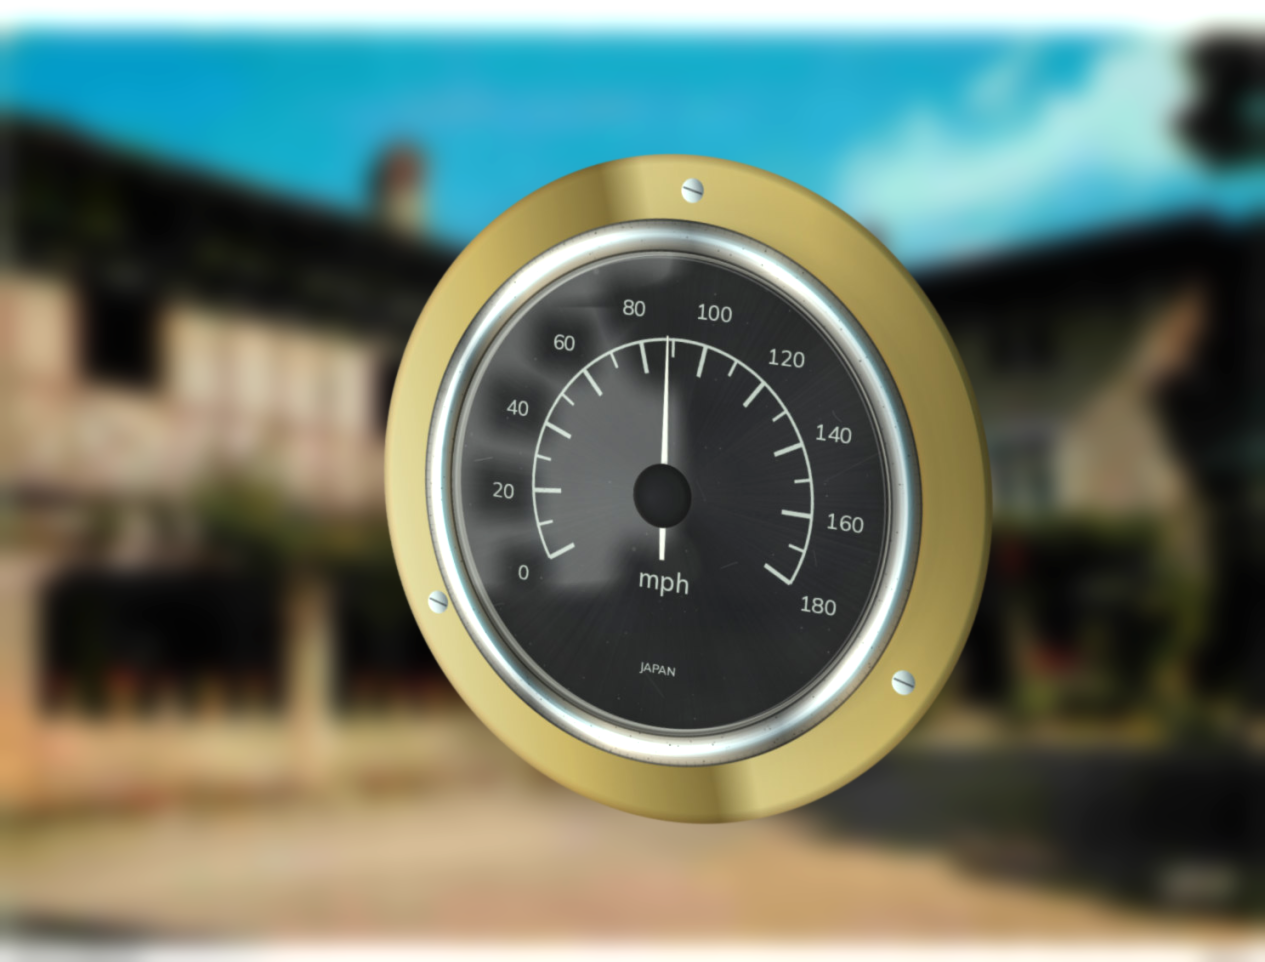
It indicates 90 mph
